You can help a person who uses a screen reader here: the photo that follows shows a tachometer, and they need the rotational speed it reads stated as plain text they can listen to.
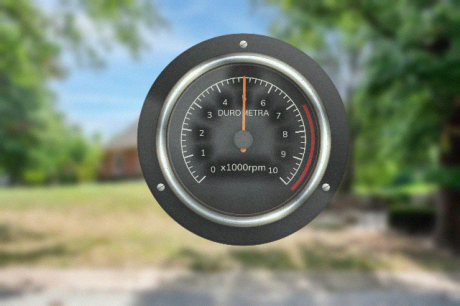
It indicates 5000 rpm
